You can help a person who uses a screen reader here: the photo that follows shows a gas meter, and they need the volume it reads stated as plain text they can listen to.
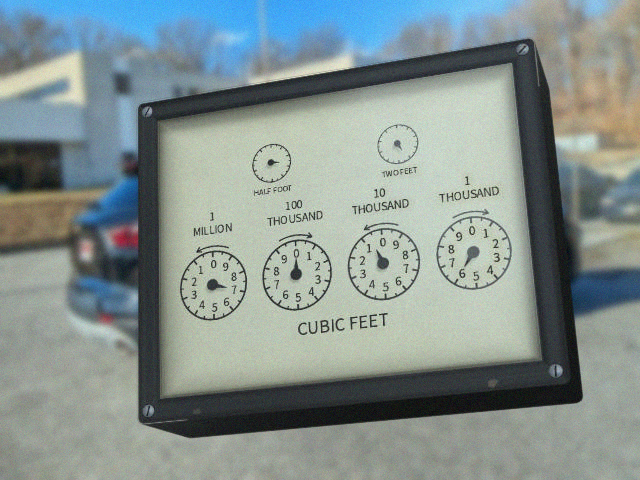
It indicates 700600 ft³
